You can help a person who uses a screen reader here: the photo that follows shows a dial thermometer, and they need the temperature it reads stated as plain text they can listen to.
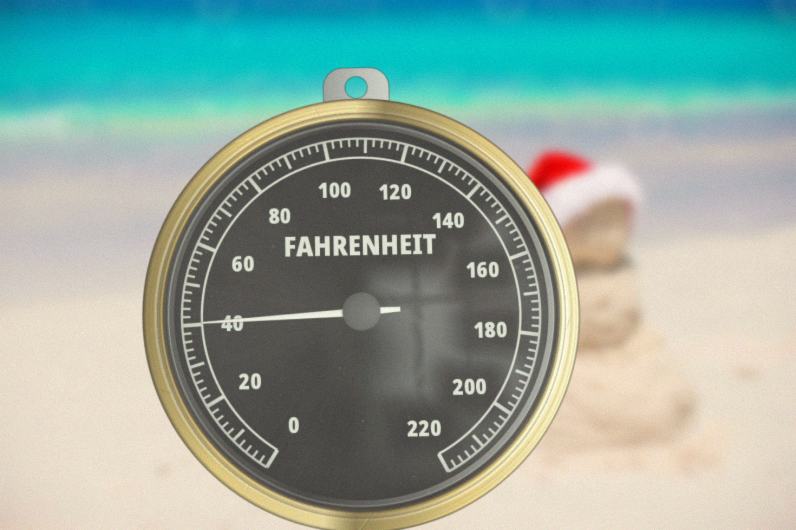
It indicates 40 °F
